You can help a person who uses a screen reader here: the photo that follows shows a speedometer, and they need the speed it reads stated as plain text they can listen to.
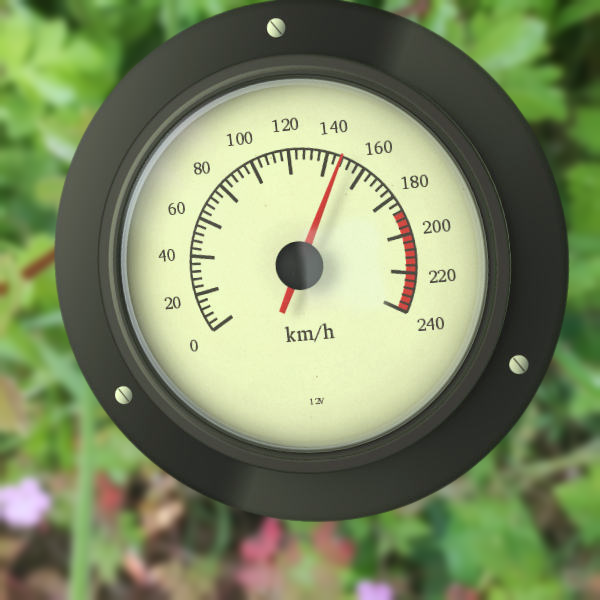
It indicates 148 km/h
